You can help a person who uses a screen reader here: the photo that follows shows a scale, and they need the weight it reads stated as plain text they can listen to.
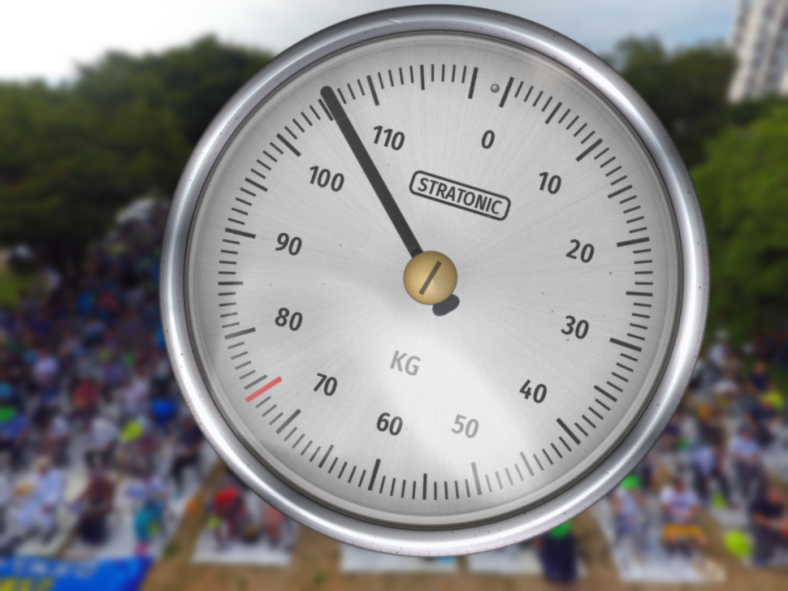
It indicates 106 kg
